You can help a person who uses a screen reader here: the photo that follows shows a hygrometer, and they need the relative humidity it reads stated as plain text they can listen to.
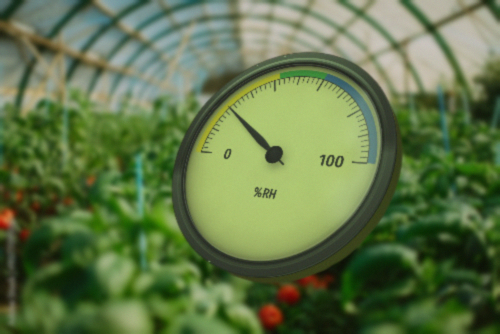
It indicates 20 %
